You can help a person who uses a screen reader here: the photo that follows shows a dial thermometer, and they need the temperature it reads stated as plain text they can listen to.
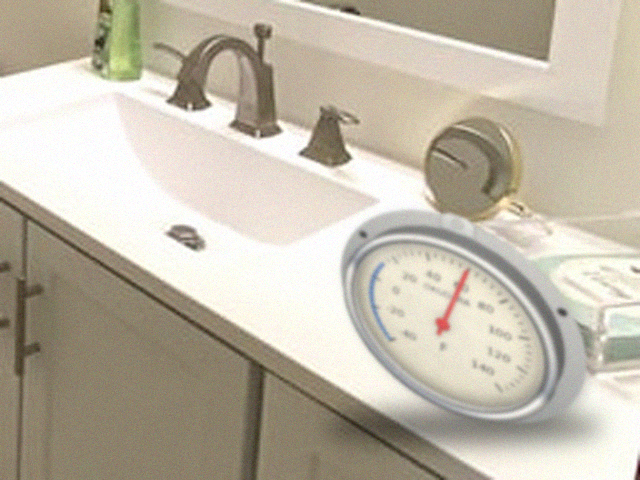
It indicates 60 °F
